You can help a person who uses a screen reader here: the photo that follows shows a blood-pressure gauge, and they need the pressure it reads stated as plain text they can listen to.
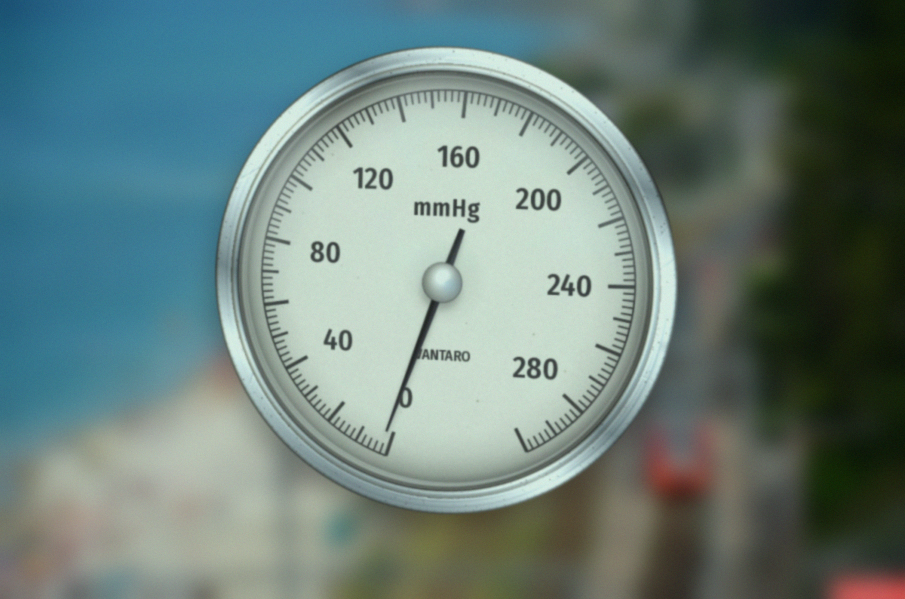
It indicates 2 mmHg
